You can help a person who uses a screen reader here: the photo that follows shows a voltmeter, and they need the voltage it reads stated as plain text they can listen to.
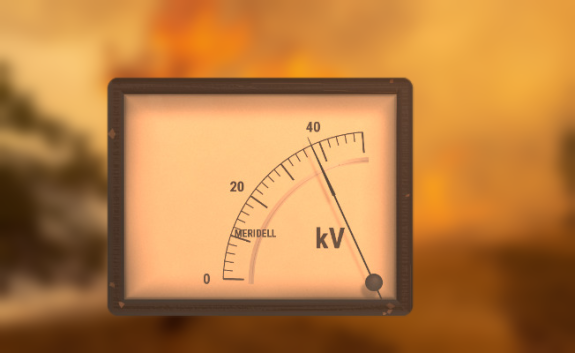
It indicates 38 kV
